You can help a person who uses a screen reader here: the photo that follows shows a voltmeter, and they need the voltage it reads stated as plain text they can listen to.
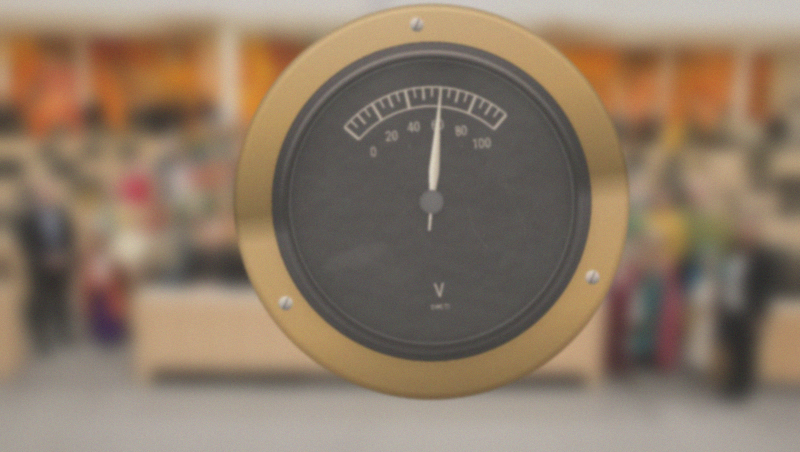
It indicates 60 V
